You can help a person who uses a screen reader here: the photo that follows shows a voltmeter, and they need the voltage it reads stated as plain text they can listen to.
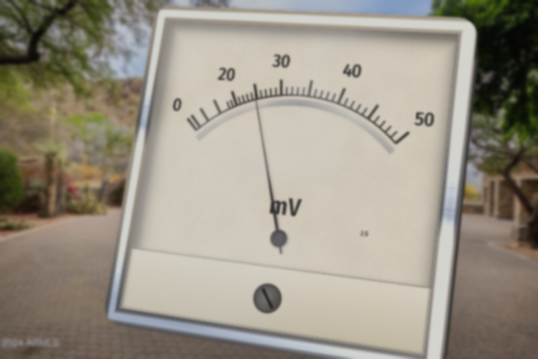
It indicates 25 mV
